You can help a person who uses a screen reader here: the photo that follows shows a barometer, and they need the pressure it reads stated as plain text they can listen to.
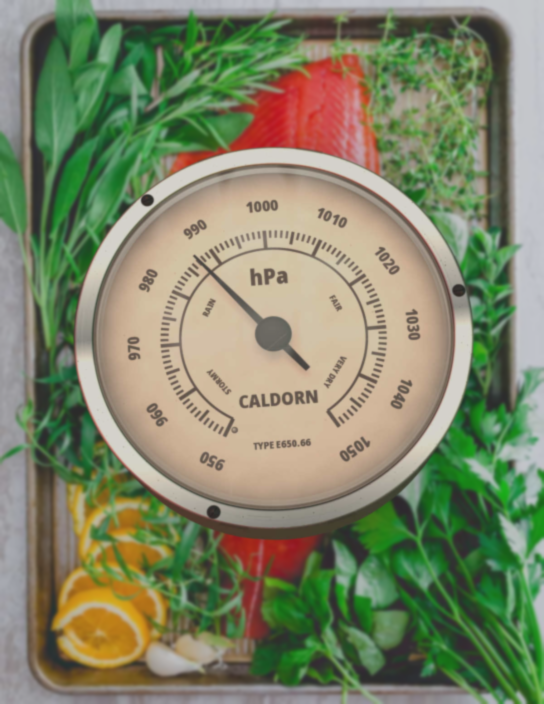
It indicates 987 hPa
